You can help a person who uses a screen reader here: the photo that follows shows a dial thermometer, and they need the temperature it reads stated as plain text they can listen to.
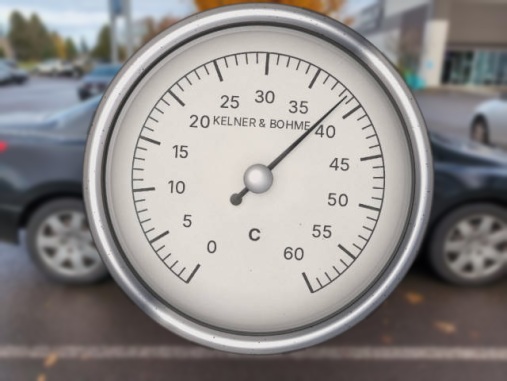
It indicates 38.5 °C
